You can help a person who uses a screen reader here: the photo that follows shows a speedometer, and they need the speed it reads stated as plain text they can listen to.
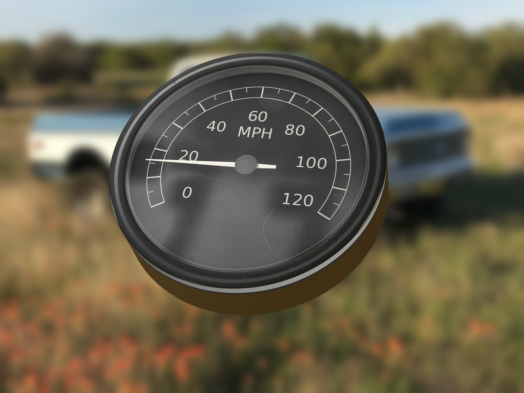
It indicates 15 mph
